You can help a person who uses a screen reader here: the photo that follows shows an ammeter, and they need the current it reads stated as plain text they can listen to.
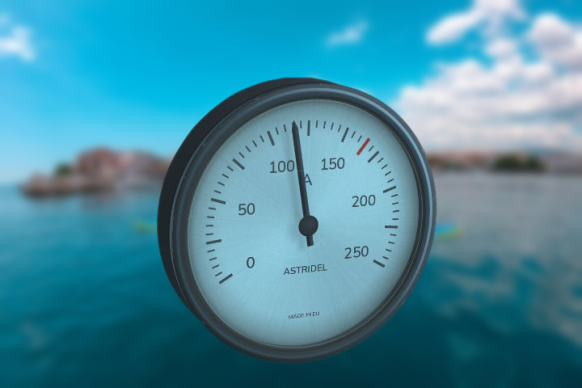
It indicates 115 A
